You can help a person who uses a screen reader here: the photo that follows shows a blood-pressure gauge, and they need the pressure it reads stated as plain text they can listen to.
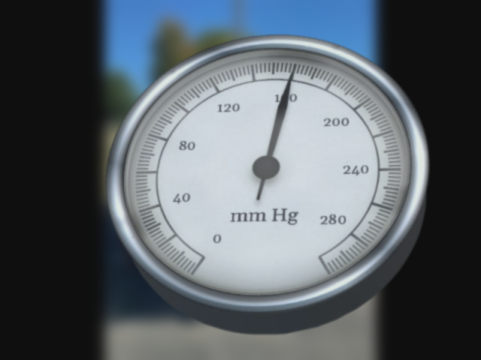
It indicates 160 mmHg
